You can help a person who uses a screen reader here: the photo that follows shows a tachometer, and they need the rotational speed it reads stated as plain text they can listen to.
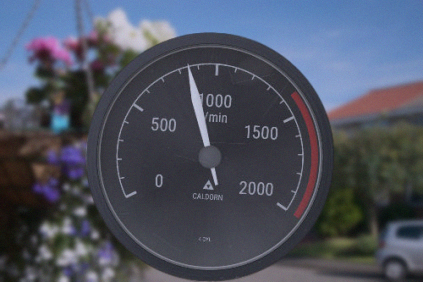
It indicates 850 rpm
